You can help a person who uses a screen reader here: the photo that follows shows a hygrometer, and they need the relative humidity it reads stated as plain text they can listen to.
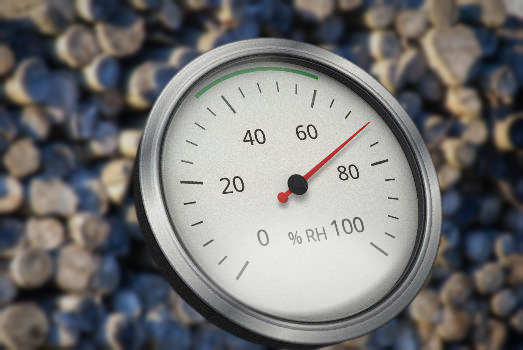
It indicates 72 %
